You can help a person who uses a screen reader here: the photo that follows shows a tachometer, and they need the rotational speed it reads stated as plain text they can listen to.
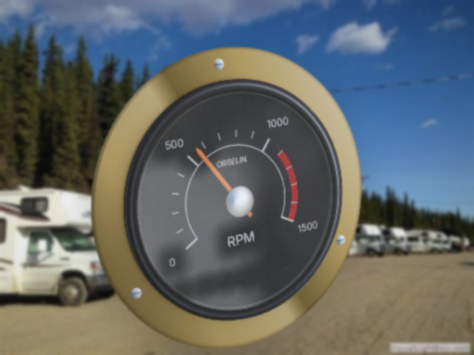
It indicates 550 rpm
